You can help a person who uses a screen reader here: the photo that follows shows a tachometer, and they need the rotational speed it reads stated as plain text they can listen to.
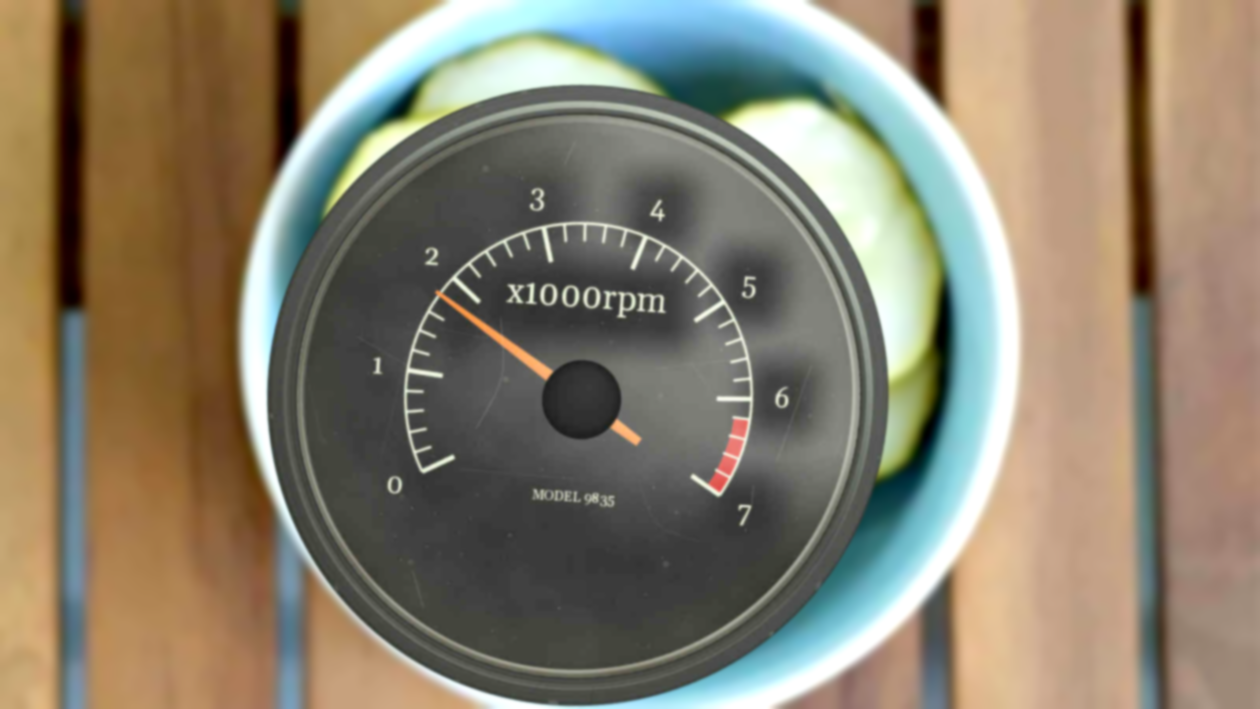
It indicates 1800 rpm
